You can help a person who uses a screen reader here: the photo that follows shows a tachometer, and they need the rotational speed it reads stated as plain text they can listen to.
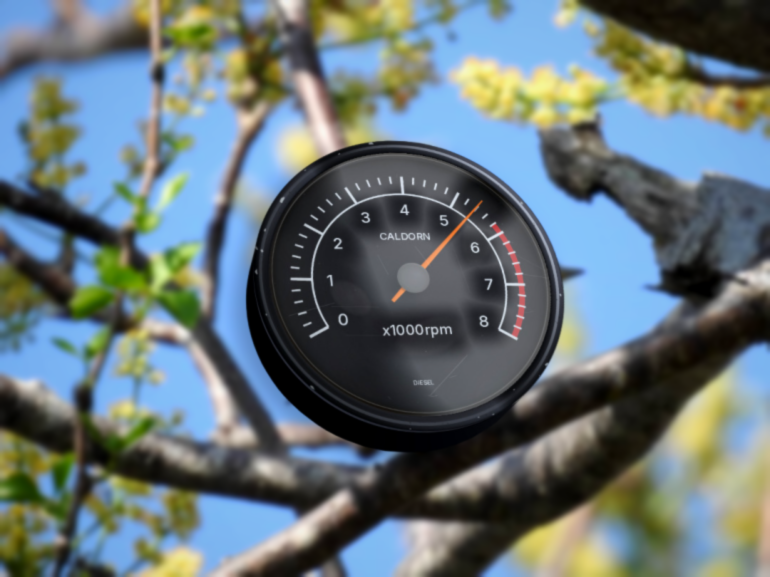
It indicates 5400 rpm
